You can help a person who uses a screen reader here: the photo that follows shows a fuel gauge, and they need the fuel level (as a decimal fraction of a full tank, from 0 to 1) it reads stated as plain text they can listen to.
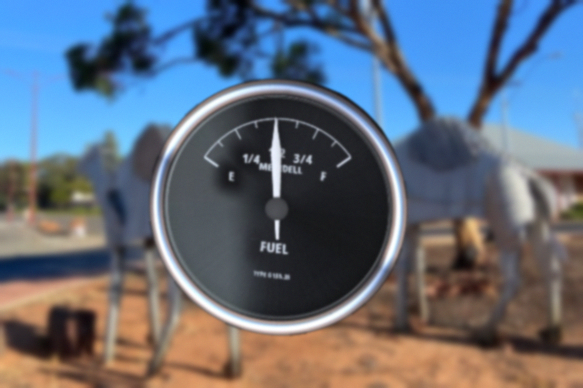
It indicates 0.5
